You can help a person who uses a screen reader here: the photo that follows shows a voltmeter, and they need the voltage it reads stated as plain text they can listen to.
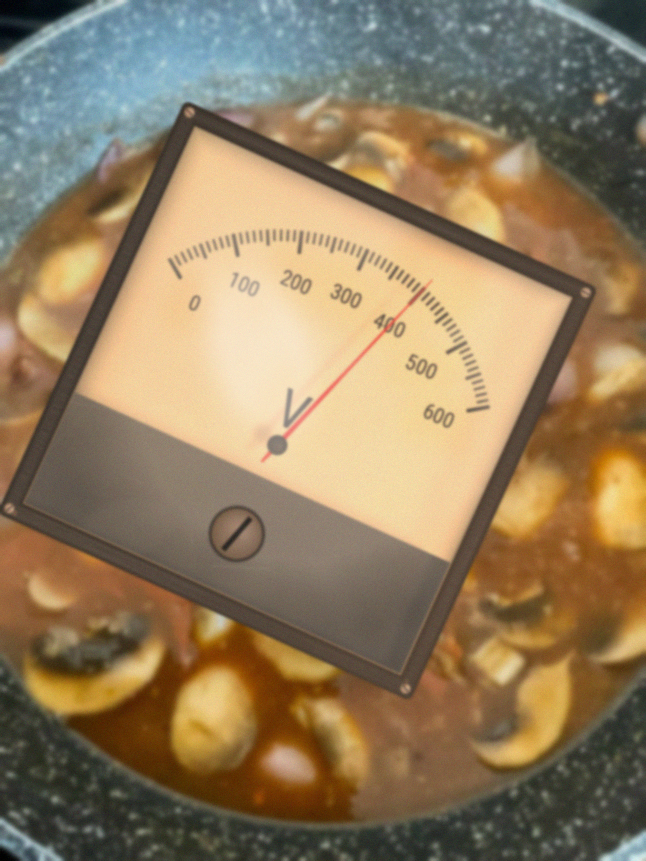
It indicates 400 V
